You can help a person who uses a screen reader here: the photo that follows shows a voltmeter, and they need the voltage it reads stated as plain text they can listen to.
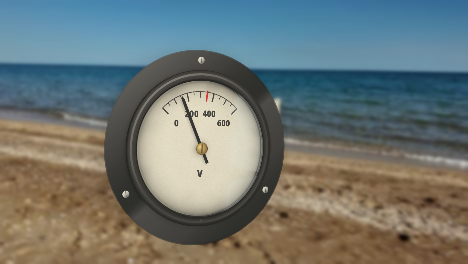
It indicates 150 V
